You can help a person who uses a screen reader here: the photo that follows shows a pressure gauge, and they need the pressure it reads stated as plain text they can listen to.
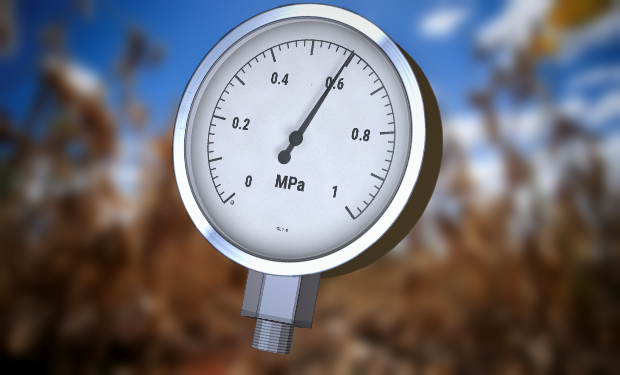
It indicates 0.6 MPa
